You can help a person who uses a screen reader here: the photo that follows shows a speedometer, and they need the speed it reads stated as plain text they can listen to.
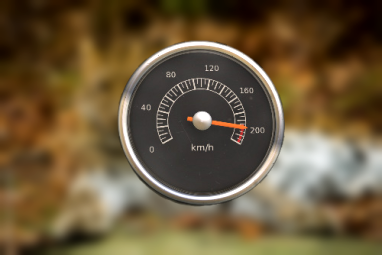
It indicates 200 km/h
